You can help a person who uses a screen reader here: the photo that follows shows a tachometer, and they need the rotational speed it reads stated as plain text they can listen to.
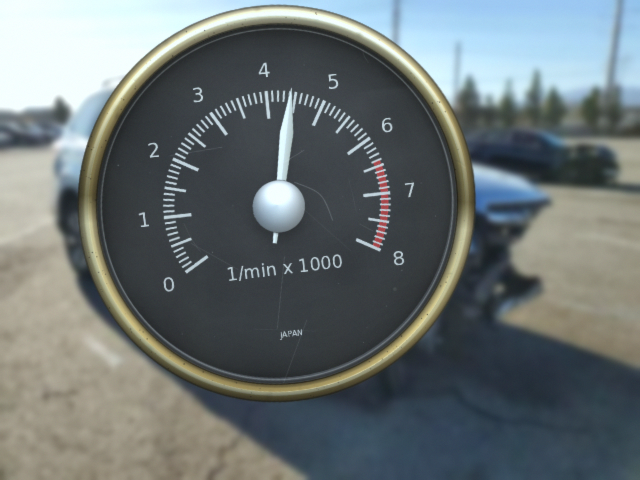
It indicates 4400 rpm
